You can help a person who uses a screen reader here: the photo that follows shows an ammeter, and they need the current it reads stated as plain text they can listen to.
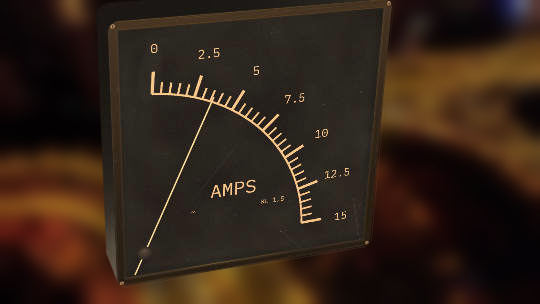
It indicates 3.5 A
